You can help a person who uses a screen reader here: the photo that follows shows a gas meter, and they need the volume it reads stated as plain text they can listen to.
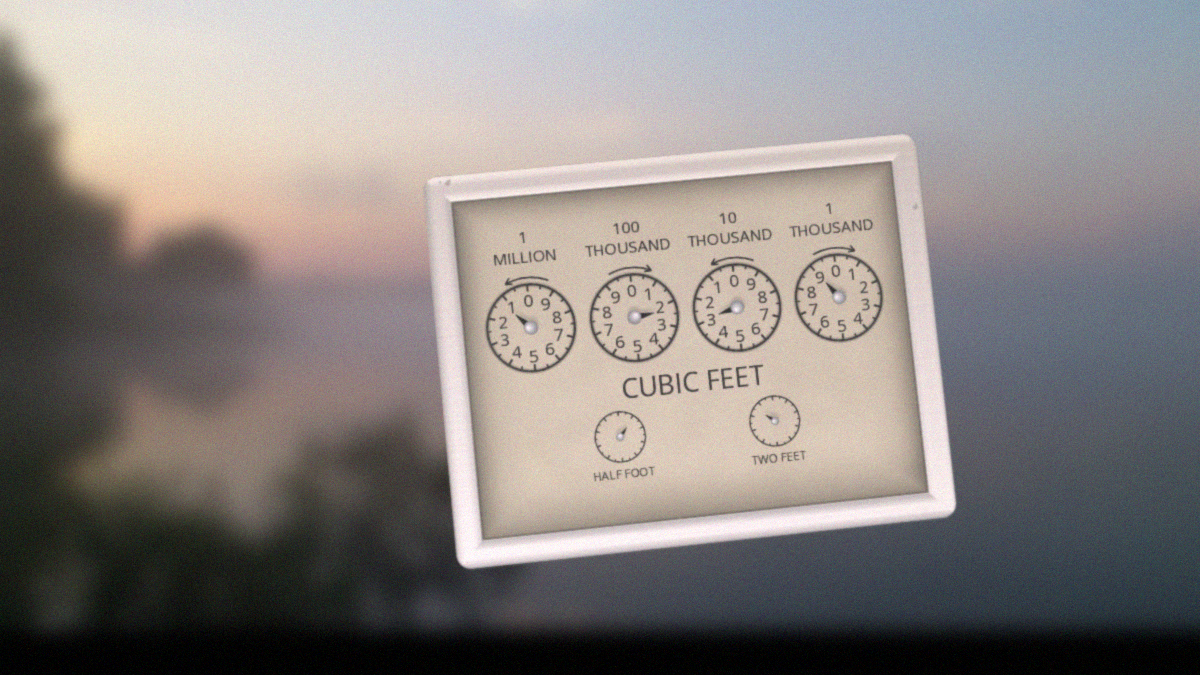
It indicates 122900 ft³
